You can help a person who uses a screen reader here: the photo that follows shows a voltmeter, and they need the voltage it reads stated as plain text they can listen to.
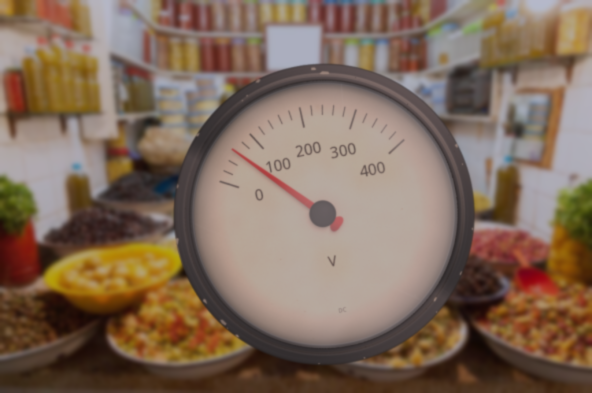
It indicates 60 V
